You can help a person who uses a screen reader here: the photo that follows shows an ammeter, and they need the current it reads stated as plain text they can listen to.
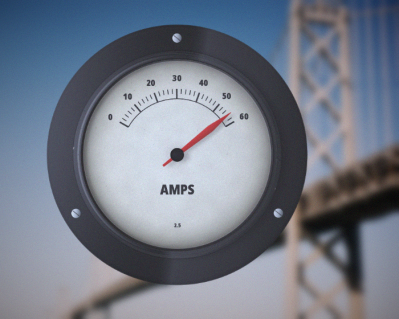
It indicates 56 A
